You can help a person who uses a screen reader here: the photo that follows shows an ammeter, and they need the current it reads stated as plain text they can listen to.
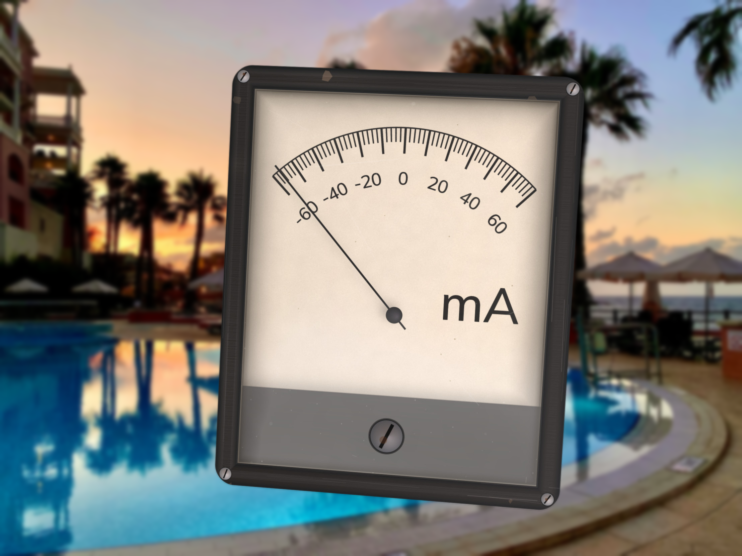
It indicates -56 mA
